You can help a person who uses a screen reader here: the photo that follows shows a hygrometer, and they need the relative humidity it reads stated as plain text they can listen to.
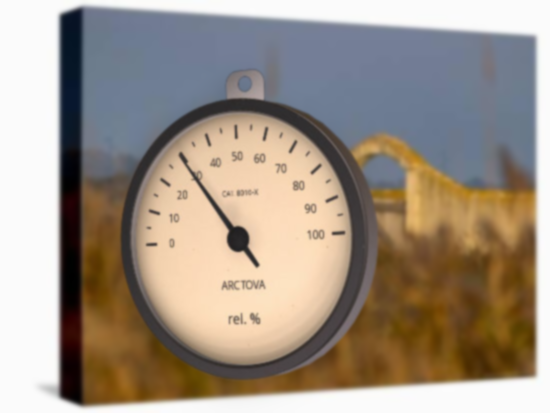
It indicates 30 %
